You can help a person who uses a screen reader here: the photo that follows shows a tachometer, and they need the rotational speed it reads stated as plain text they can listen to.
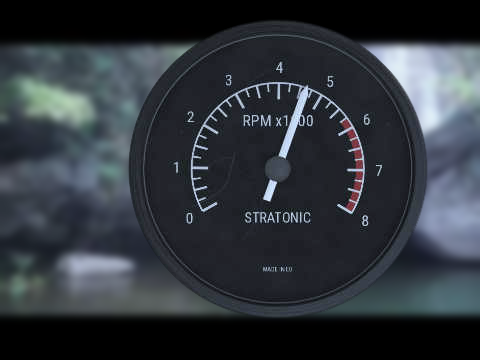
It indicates 4625 rpm
